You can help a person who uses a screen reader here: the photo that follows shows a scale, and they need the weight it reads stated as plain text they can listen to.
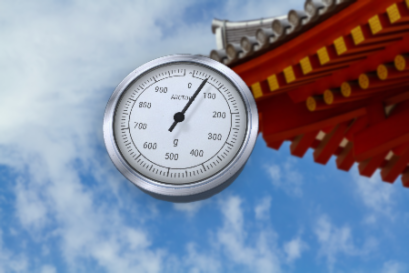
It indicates 50 g
